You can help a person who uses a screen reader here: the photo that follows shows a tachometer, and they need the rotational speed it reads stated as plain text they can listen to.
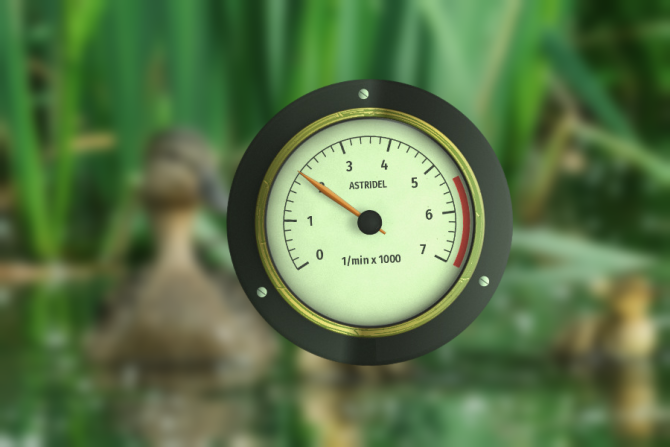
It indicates 2000 rpm
